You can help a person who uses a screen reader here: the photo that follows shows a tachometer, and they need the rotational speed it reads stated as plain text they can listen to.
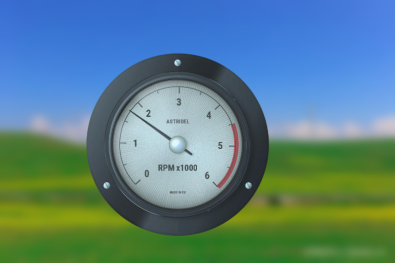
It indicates 1750 rpm
